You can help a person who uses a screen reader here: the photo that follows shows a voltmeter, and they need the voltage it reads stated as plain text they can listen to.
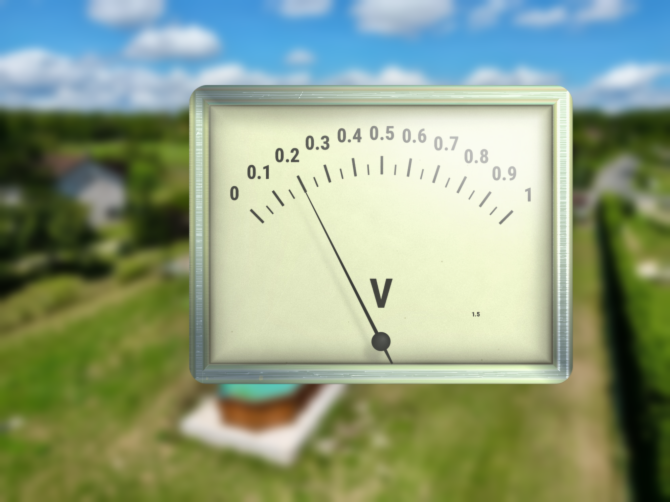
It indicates 0.2 V
